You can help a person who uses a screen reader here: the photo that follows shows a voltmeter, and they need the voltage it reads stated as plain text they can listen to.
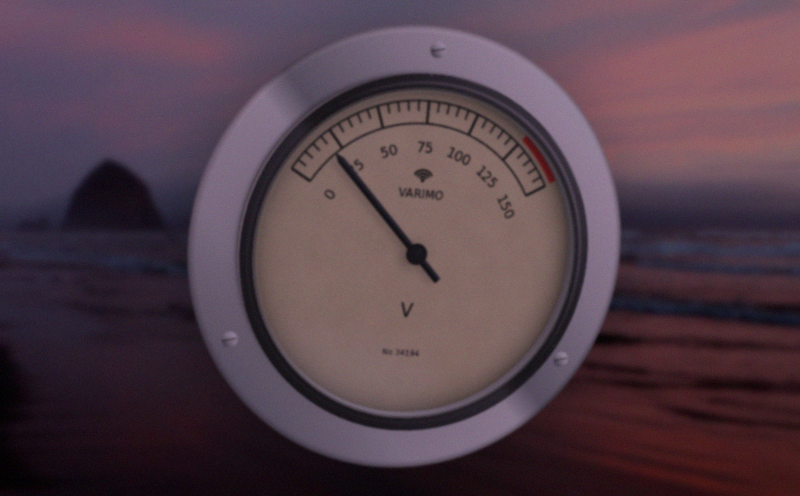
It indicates 20 V
